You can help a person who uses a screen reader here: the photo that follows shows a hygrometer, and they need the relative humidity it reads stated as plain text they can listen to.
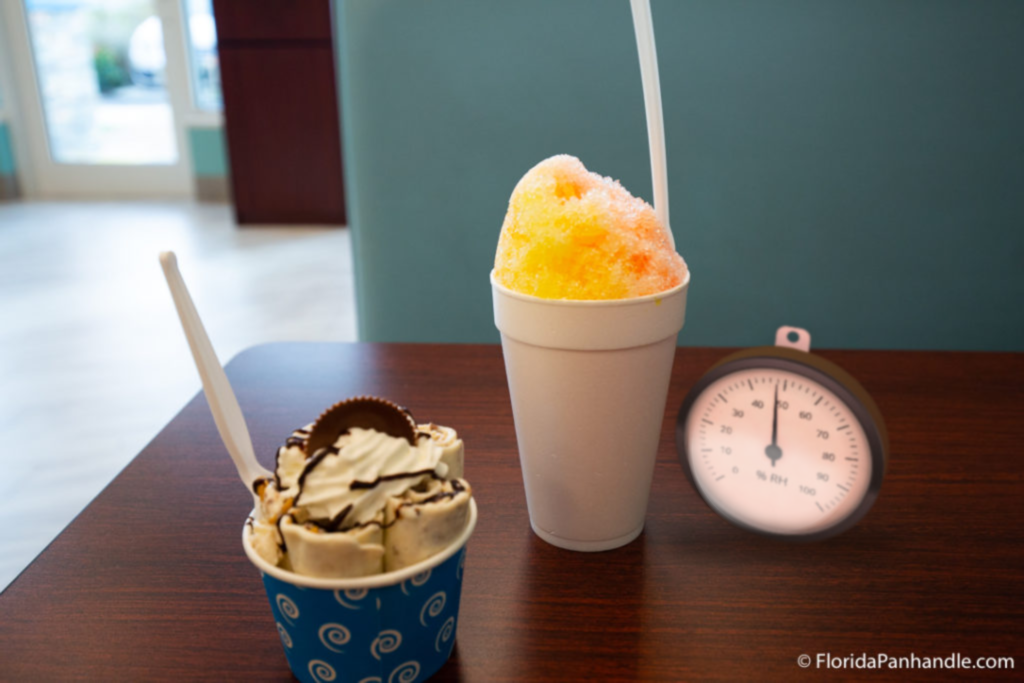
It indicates 48 %
